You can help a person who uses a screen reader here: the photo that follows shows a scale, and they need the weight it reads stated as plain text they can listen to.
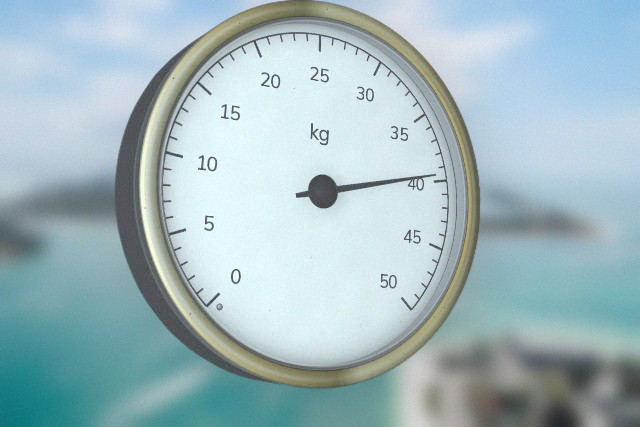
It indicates 39.5 kg
